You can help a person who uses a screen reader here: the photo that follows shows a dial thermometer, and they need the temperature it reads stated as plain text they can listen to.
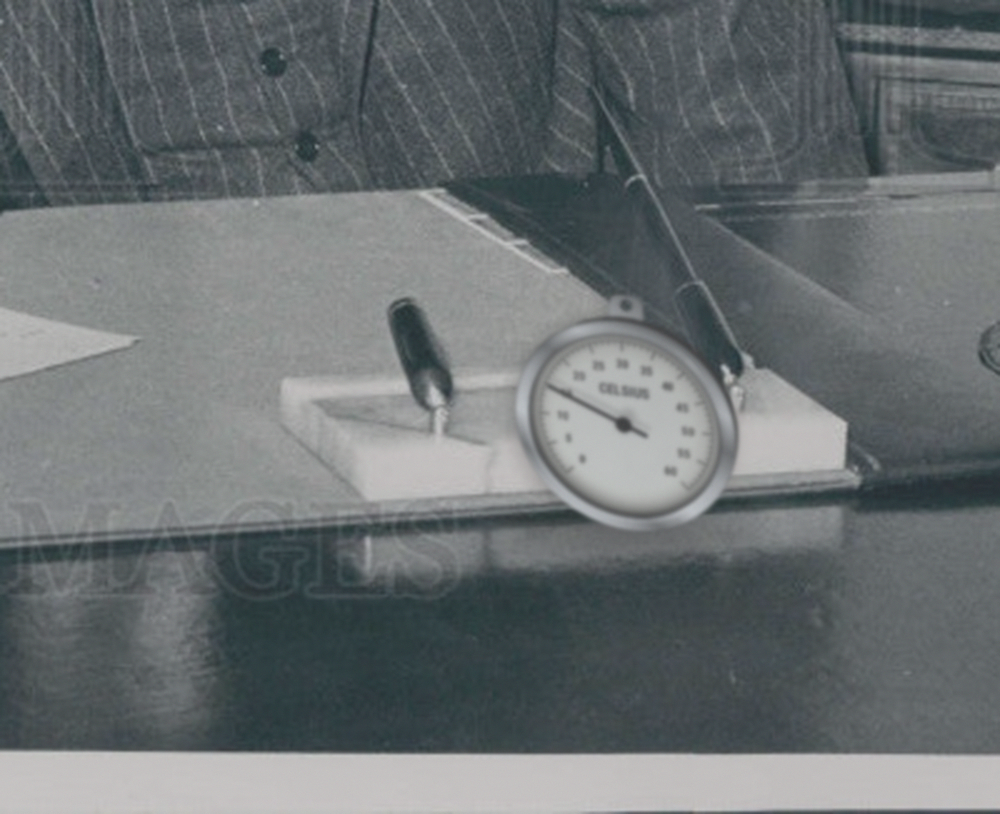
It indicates 15 °C
